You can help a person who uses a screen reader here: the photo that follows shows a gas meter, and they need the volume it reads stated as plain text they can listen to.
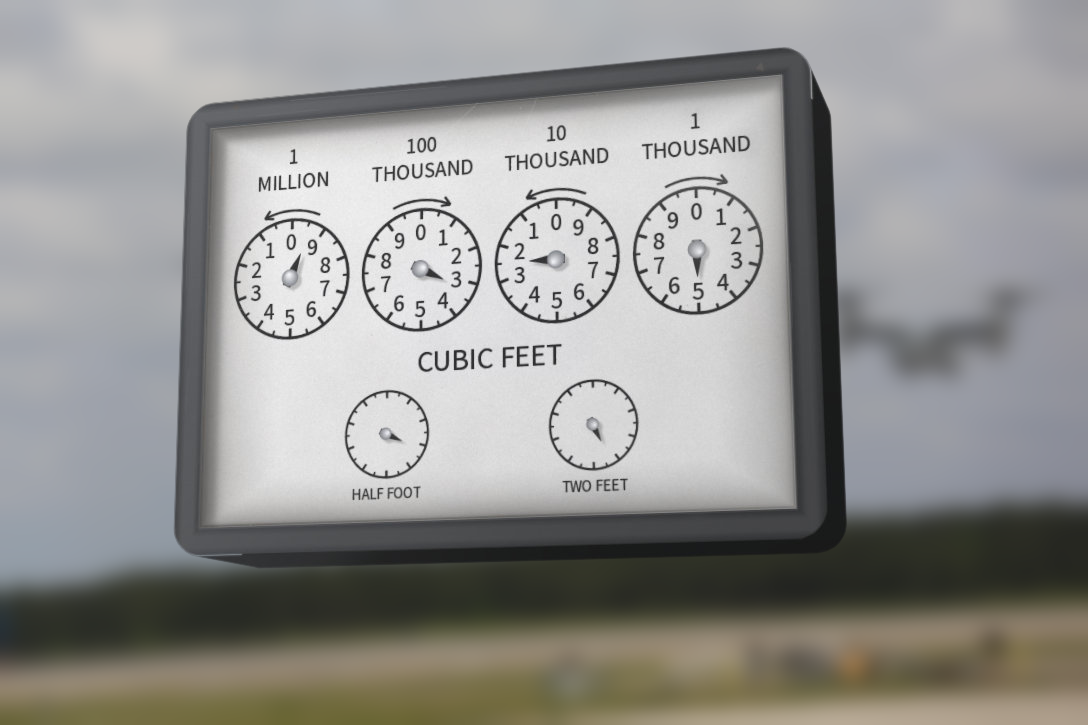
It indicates 932500 ft³
